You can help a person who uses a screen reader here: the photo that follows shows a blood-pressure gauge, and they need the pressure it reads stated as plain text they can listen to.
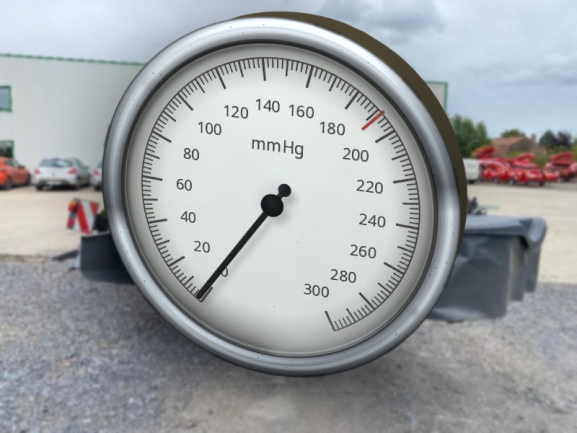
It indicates 2 mmHg
